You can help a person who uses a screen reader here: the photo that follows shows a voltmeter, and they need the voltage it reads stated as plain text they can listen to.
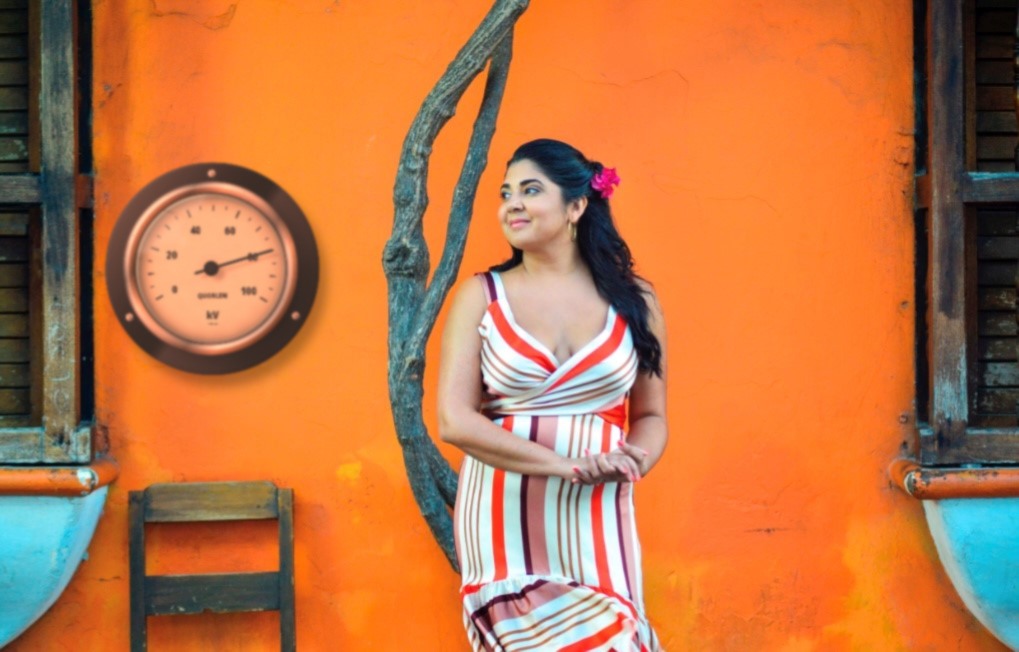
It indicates 80 kV
